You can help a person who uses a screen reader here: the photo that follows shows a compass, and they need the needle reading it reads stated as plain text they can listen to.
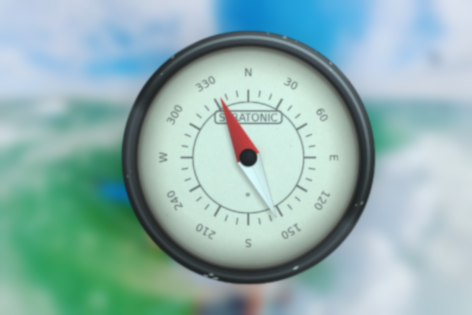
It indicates 335 °
